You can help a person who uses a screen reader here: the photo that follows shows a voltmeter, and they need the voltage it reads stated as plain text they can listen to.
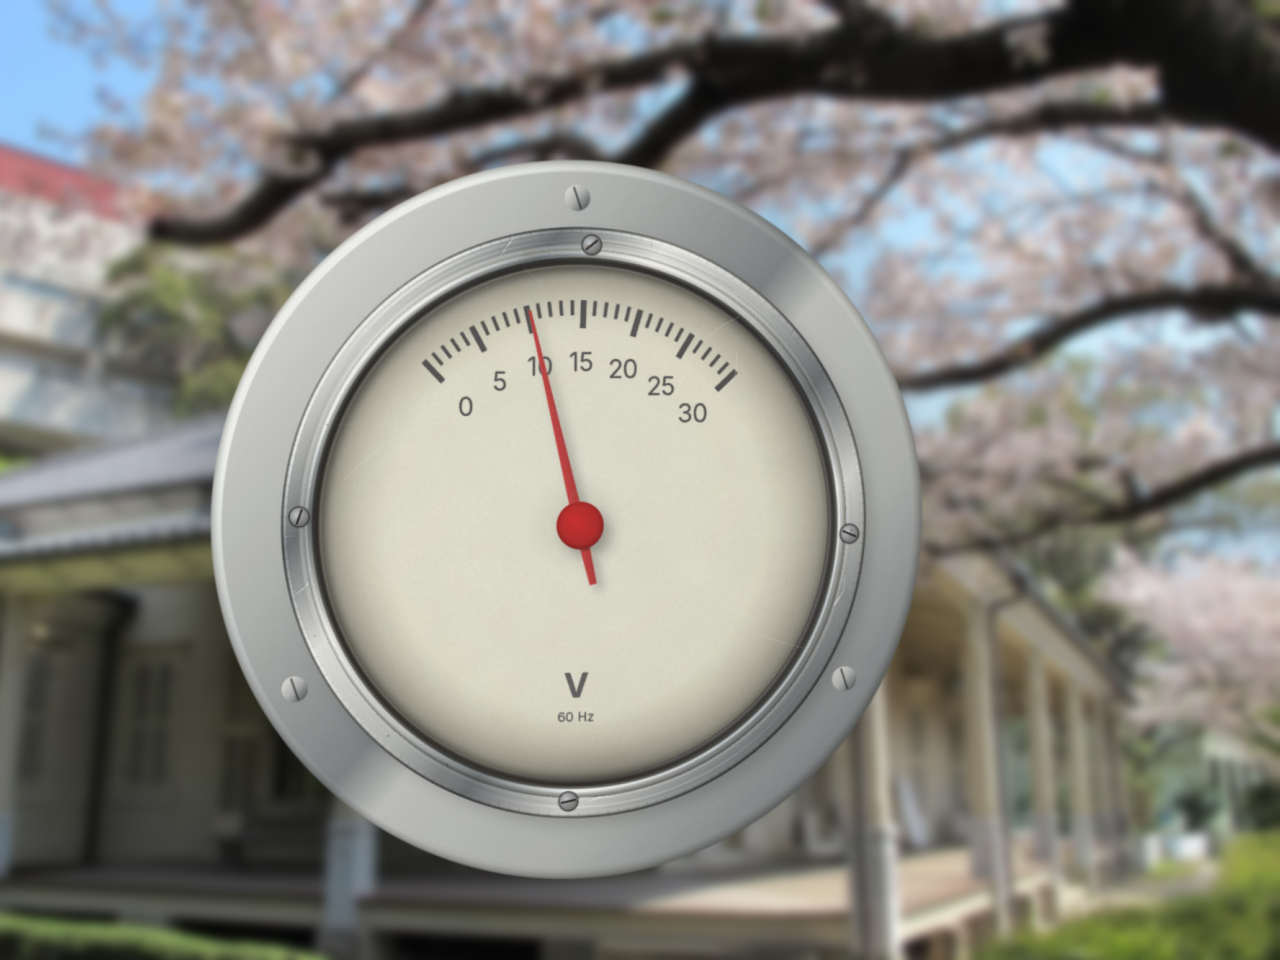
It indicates 10 V
